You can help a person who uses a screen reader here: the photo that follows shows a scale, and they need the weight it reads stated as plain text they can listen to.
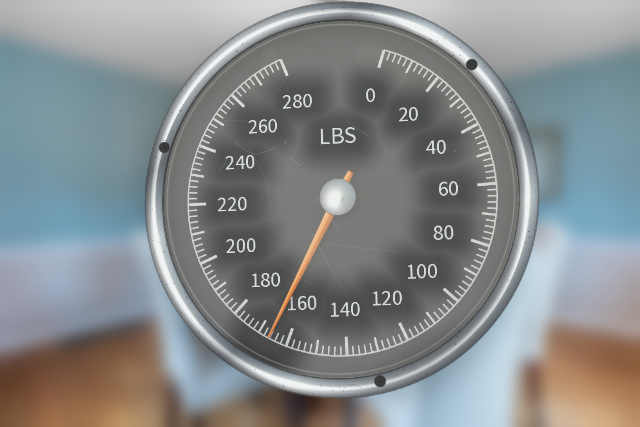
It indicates 166 lb
